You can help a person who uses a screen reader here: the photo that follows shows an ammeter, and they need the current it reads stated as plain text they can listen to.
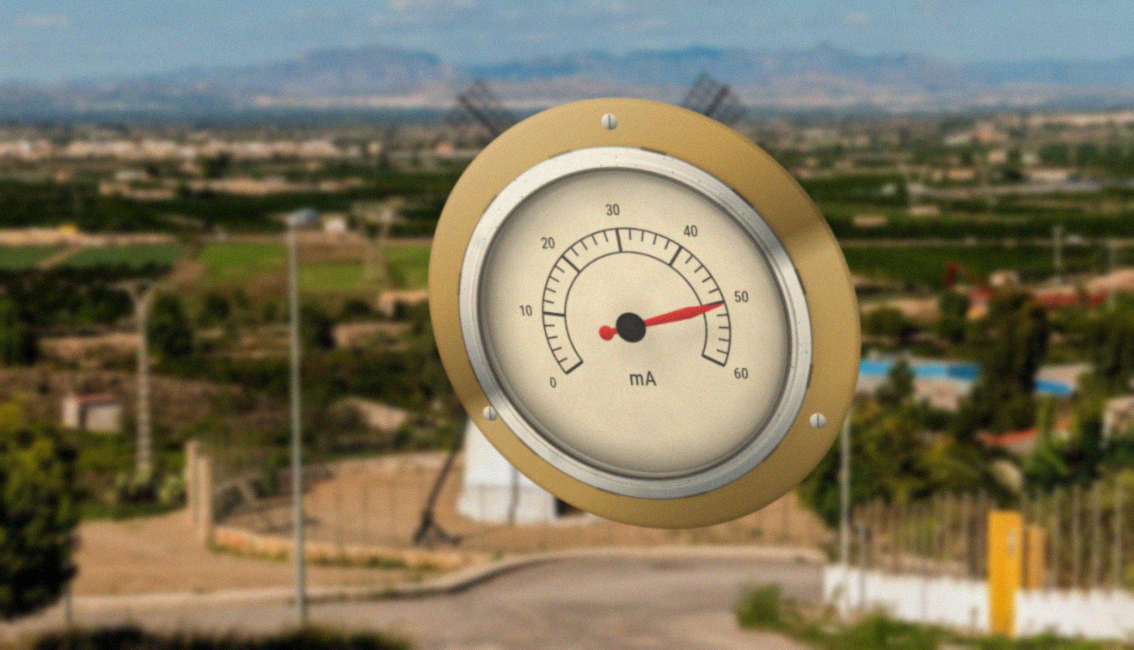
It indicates 50 mA
